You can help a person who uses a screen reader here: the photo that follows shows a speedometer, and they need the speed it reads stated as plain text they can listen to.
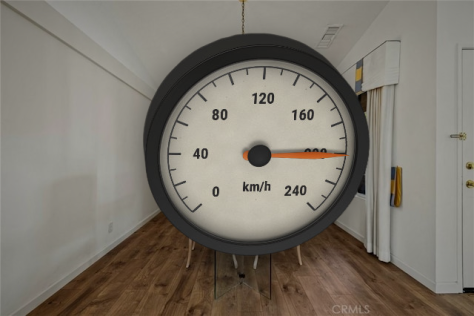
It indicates 200 km/h
